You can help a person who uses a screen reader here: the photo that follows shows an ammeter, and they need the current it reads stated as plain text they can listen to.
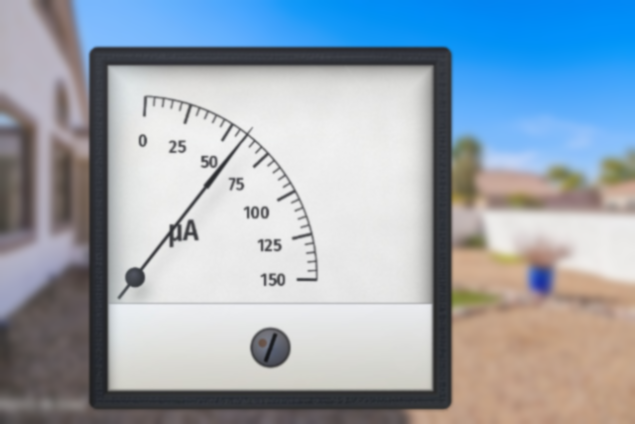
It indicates 60 µA
